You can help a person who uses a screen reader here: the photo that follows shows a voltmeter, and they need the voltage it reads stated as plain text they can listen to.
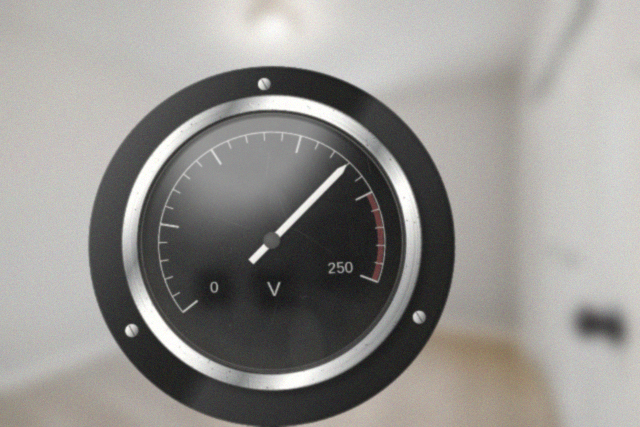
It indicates 180 V
